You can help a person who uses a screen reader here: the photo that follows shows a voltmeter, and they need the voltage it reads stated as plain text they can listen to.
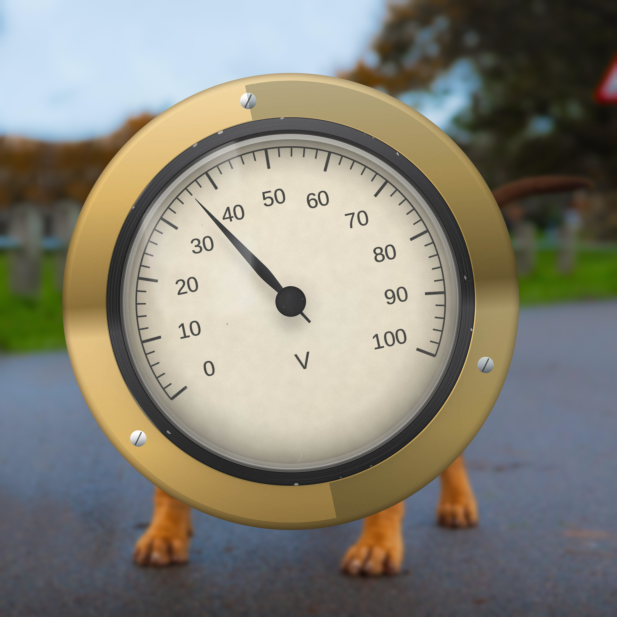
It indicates 36 V
